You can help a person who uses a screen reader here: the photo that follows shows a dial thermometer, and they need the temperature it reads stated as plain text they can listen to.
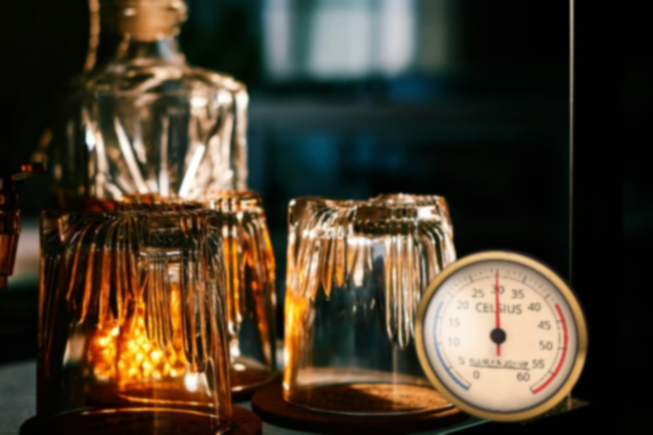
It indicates 30 °C
